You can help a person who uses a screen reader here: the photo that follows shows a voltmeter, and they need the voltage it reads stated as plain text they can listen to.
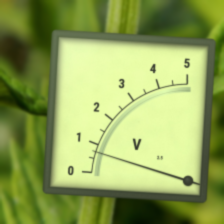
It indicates 0.75 V
